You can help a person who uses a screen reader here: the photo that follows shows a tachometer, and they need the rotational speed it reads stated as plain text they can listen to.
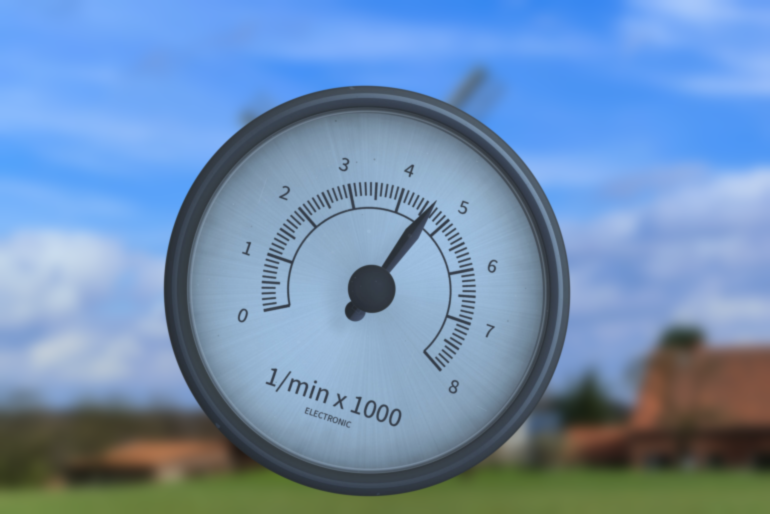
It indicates 4600 rpm
